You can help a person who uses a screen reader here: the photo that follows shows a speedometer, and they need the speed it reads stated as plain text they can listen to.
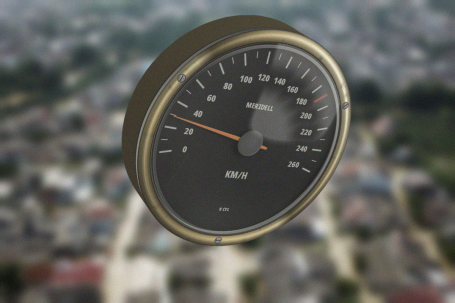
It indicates 30 km/h
